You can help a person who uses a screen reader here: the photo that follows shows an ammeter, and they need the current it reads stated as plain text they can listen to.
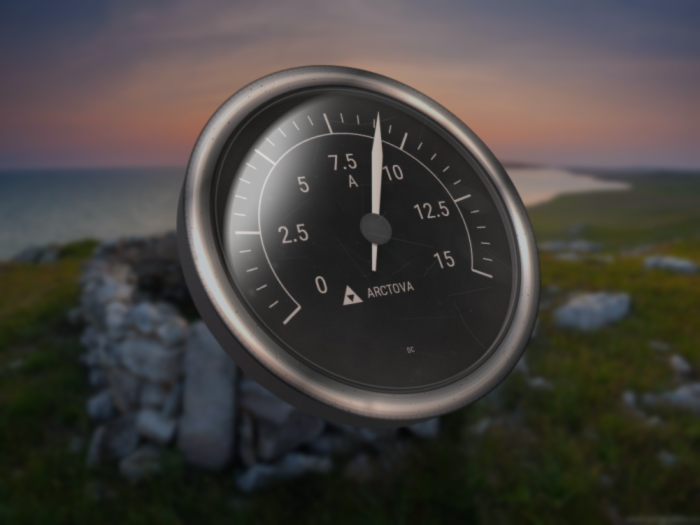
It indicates 9 A
